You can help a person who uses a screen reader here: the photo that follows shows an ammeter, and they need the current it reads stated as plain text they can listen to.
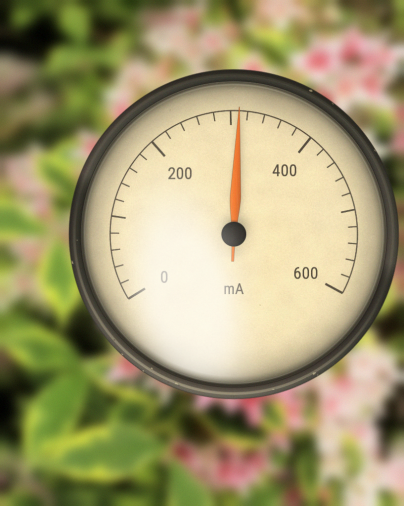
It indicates 310 mA
